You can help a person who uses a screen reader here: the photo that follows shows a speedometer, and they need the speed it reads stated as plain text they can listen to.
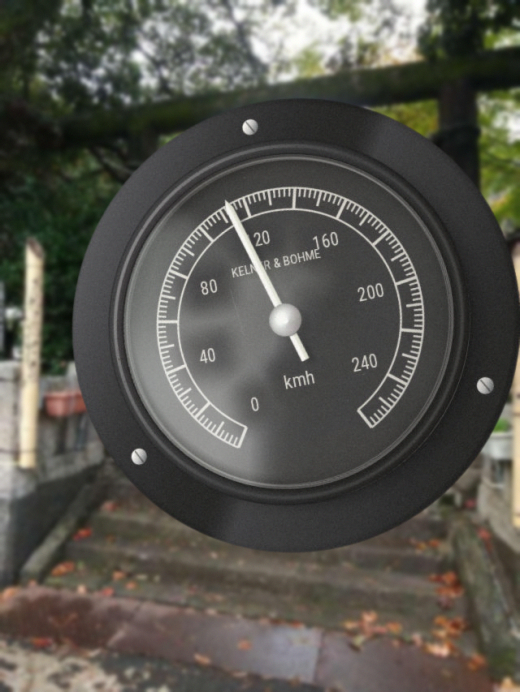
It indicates 114 km/h
